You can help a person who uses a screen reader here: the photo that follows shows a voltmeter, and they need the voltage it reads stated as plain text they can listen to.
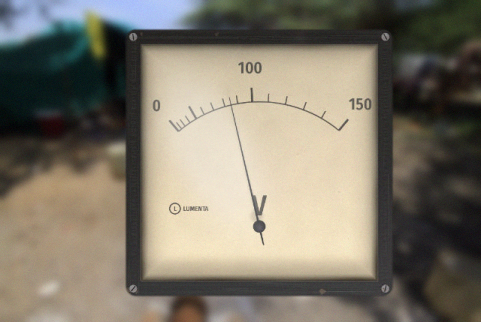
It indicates 85 V
